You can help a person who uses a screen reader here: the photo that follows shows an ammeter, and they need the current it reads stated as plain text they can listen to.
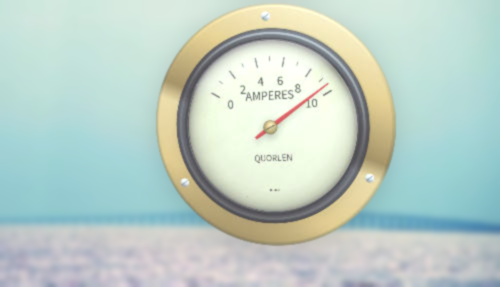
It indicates 9.5 A
